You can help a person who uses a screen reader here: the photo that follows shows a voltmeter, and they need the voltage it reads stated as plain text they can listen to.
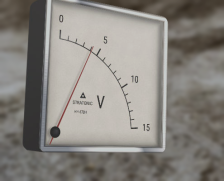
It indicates 4 V
